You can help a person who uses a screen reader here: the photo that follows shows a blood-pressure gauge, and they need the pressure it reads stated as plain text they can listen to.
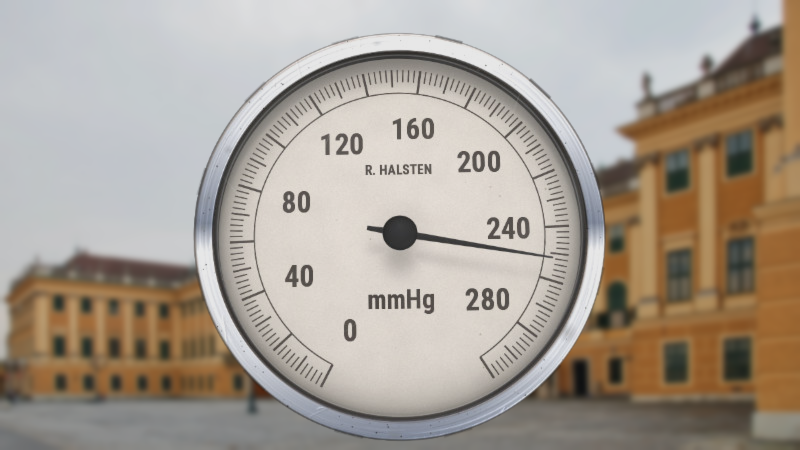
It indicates 252 mmHg
